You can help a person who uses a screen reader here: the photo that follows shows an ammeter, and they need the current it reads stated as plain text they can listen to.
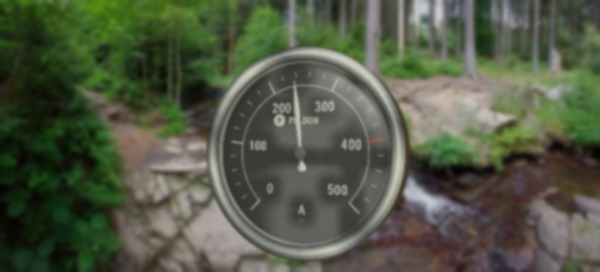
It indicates 240 A
